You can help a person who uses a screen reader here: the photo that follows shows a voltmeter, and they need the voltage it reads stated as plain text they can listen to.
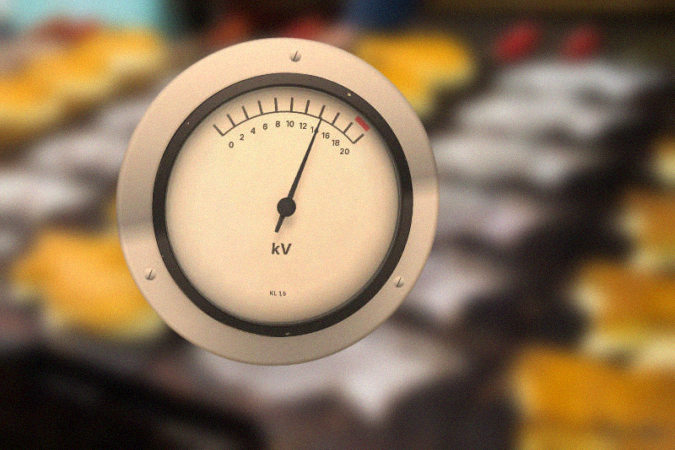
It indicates 14 kV
